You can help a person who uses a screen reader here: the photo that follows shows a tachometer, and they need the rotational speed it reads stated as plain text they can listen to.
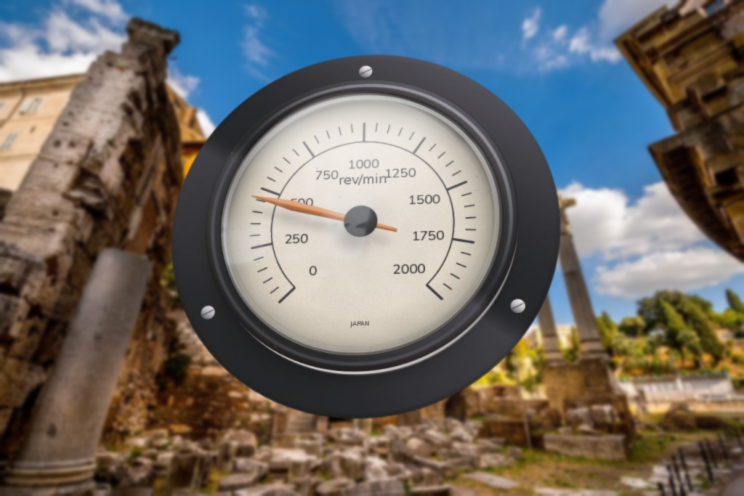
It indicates 450 rpm
